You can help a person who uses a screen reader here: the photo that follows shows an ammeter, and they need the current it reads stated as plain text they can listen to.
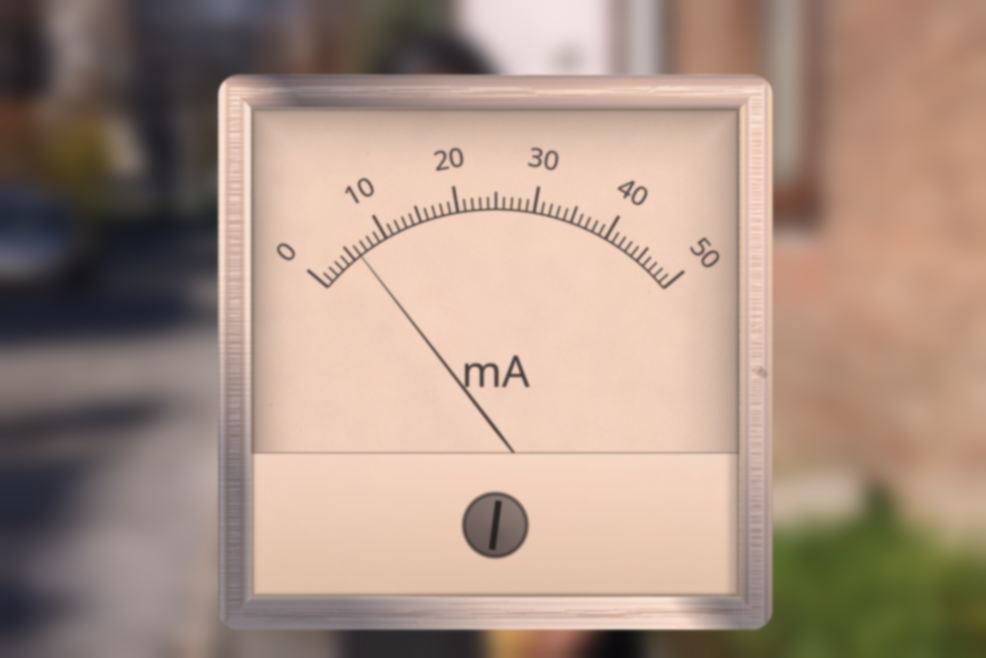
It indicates 6 mA
